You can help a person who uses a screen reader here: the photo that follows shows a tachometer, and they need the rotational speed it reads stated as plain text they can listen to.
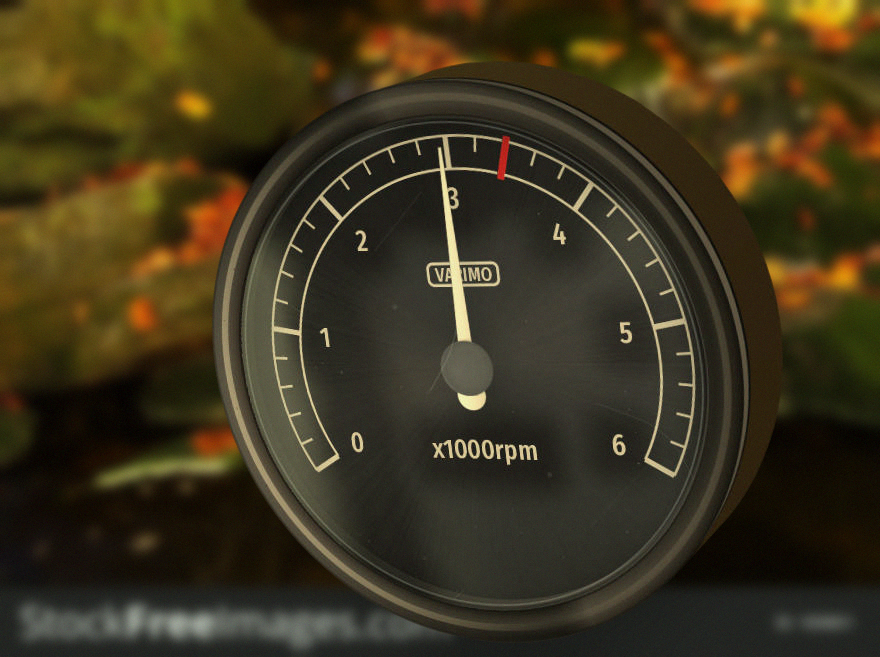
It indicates 3000 rpm
